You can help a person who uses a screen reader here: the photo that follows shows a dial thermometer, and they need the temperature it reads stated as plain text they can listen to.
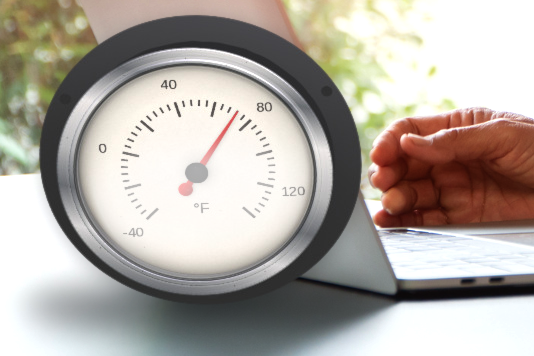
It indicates 72 °F
